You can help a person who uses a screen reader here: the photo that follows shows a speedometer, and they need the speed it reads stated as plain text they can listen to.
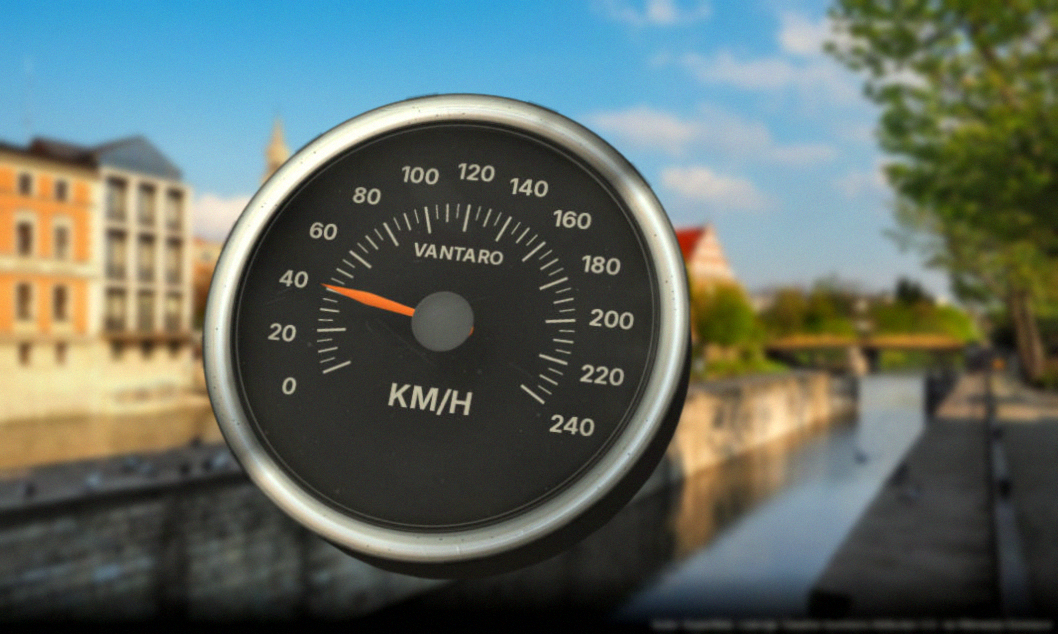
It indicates 40 km/h
